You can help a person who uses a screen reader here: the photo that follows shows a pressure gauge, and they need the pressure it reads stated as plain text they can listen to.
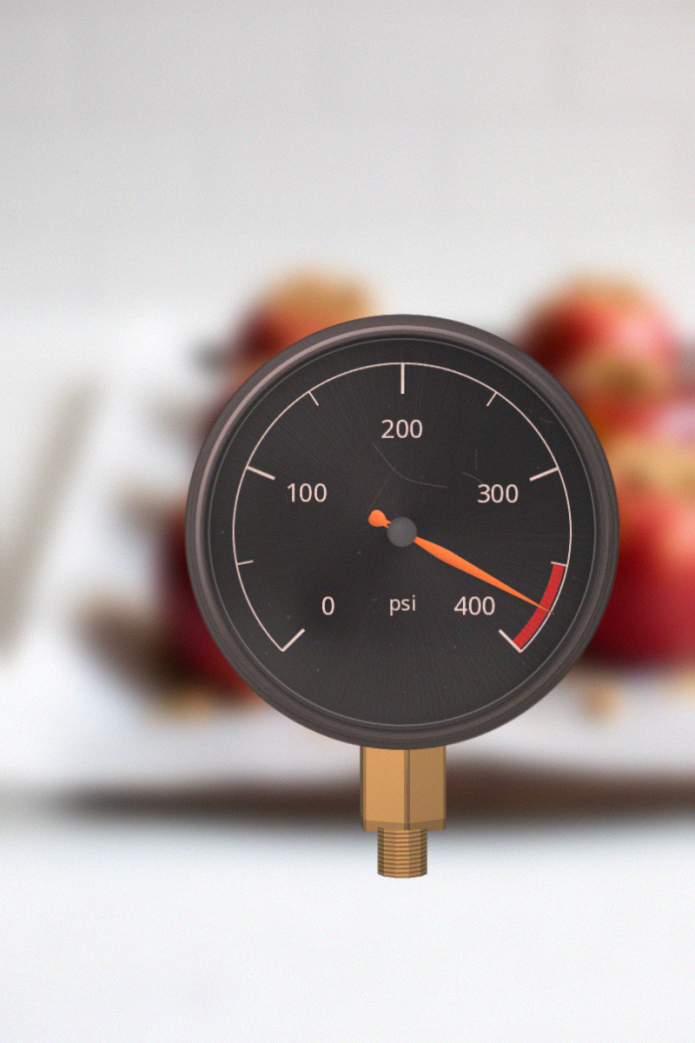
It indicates 375 psi
